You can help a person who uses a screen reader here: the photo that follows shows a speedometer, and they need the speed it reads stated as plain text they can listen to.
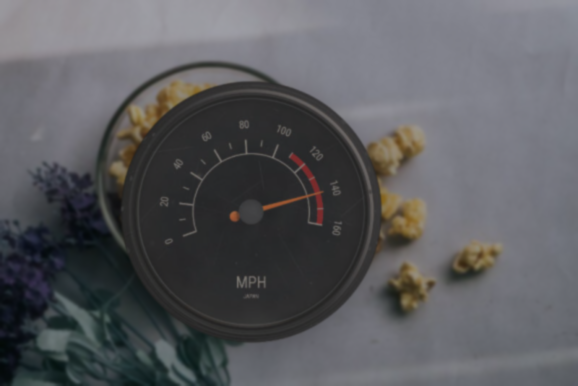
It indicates 140 mph
